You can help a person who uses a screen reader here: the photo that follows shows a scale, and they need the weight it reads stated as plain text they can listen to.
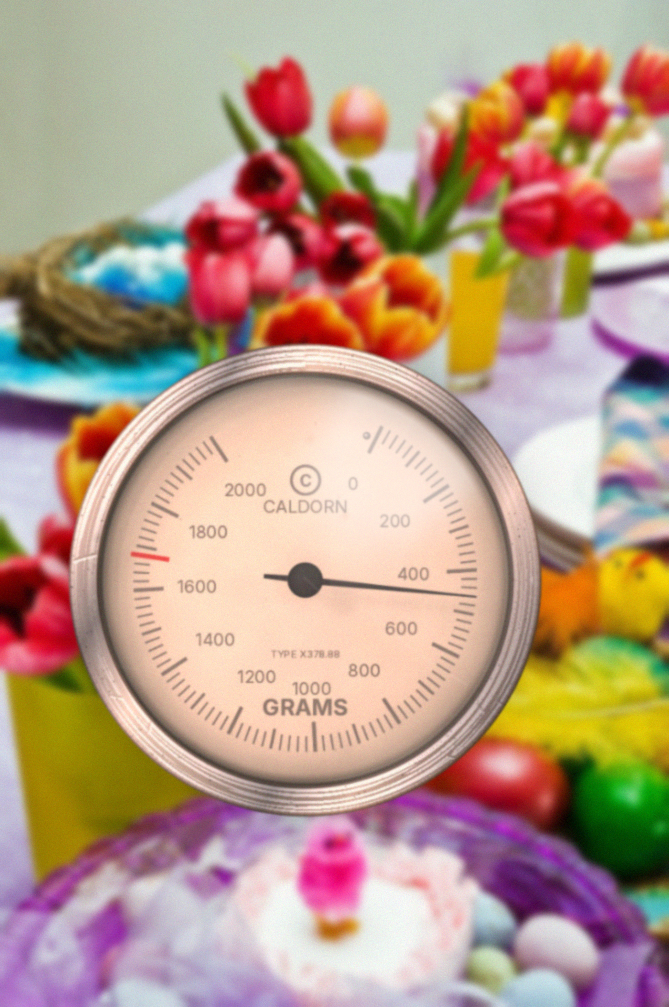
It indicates 460 g
